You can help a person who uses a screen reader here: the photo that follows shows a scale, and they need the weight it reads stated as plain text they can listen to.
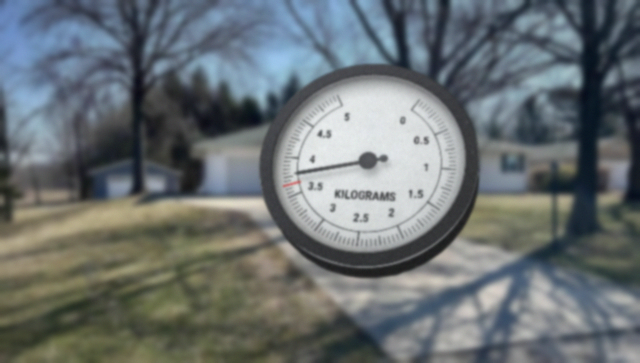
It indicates 3.75 kg
